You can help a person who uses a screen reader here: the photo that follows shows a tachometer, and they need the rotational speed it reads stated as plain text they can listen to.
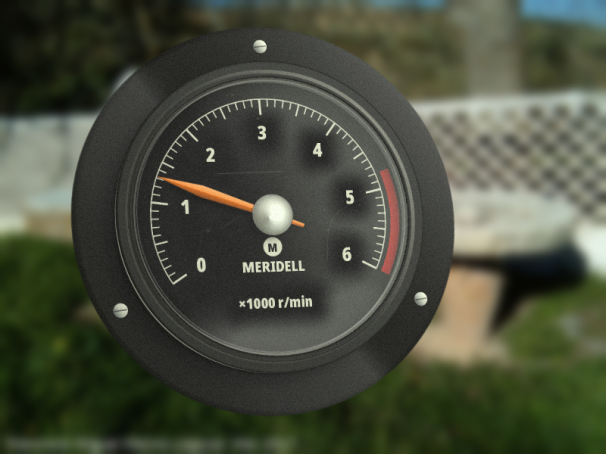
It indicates 1300 rpm
